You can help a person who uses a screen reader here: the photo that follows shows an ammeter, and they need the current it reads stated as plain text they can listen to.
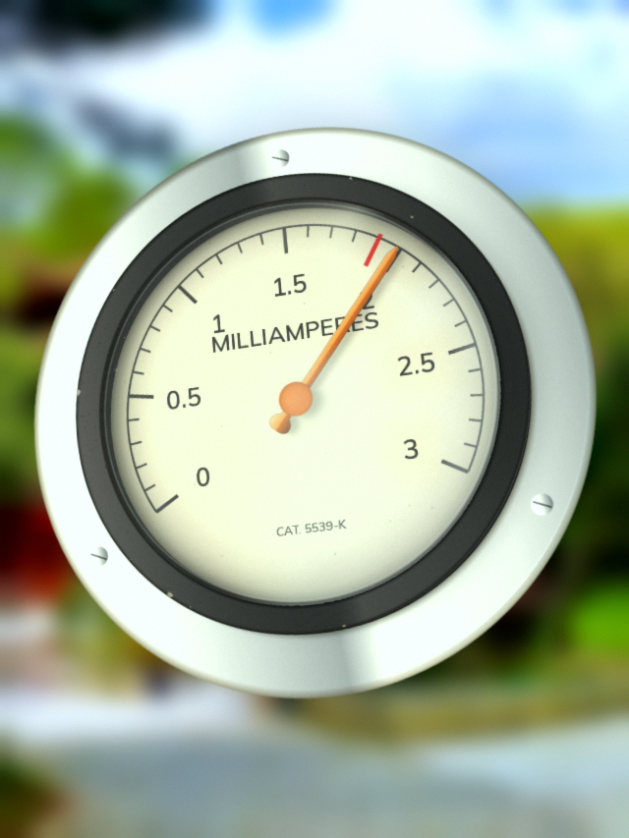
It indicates 2 mA
